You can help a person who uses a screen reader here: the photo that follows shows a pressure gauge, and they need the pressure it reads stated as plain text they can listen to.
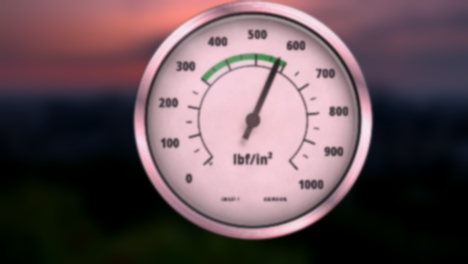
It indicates 575 psi
